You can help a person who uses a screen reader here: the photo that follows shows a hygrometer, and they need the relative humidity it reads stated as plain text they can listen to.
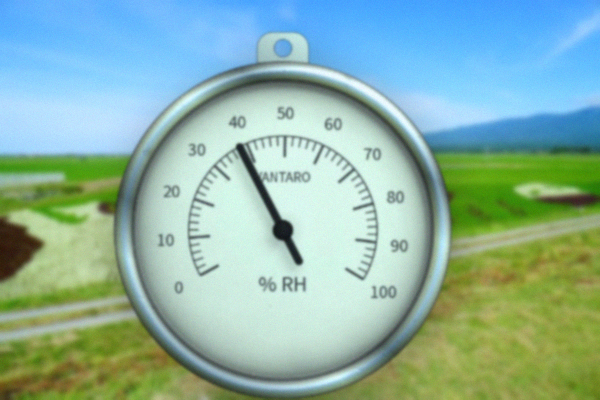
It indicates 38 %
